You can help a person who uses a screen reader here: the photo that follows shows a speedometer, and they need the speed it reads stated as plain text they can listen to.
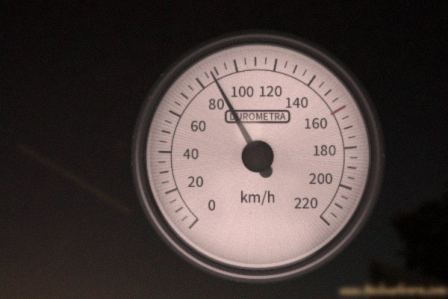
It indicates 87.5 km/h
